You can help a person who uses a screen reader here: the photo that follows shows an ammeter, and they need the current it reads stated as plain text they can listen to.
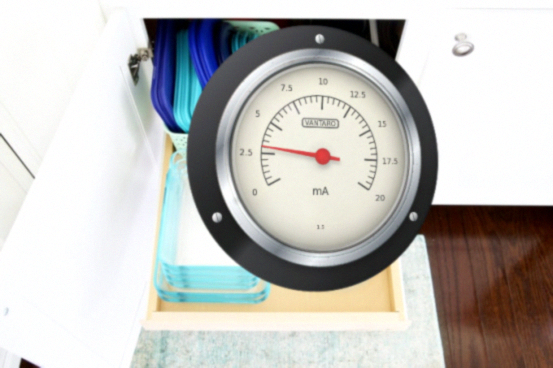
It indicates 3 mA
